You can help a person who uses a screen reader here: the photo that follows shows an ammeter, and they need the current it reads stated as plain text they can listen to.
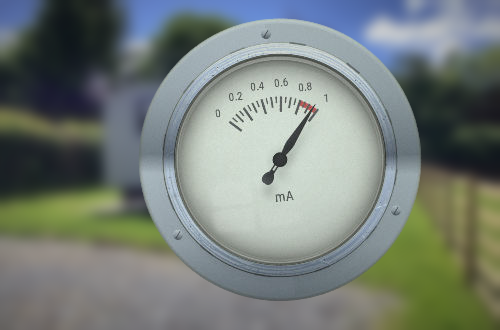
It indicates 0.95 mA
